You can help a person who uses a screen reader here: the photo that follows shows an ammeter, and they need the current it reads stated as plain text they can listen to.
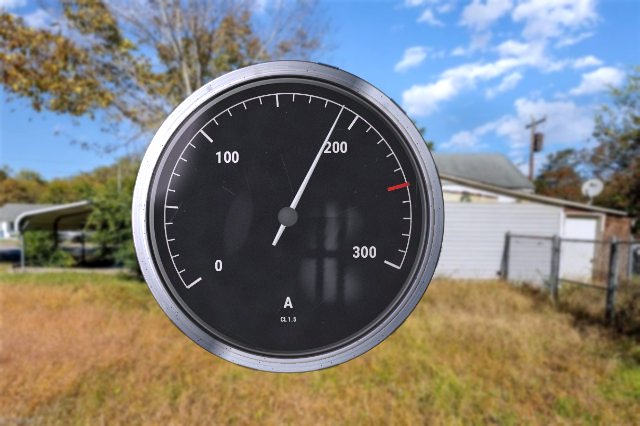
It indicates 190 A
